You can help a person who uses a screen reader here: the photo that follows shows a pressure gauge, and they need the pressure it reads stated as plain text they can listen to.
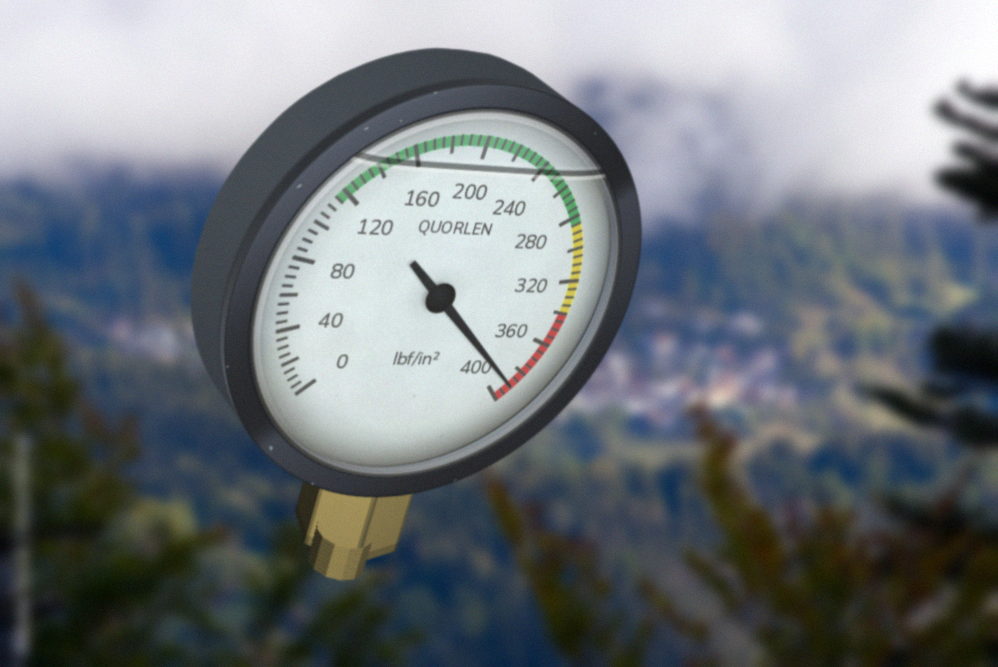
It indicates 390 psi
